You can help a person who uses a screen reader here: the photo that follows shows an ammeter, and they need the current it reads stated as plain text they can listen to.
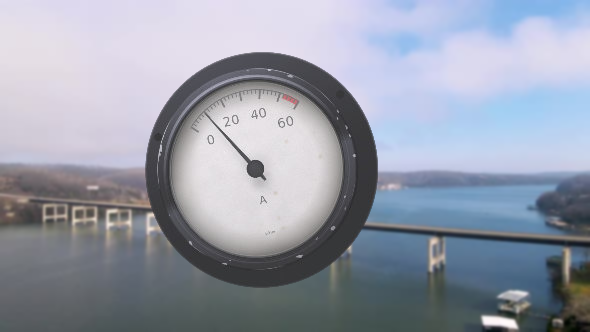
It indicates 10 A
